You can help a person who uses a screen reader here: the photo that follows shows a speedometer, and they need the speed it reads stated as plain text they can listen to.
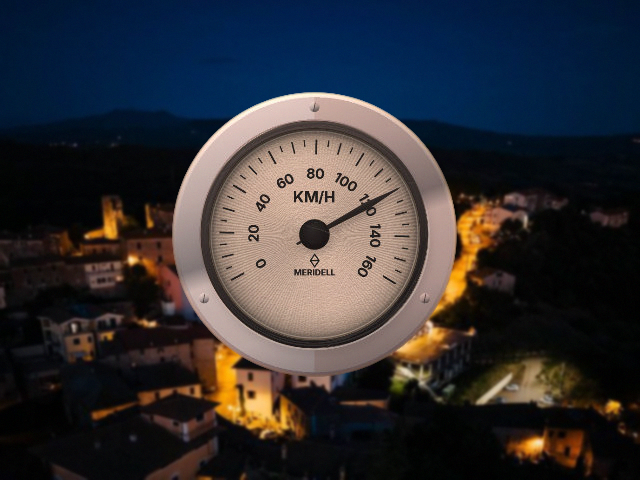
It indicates 120 km/h
